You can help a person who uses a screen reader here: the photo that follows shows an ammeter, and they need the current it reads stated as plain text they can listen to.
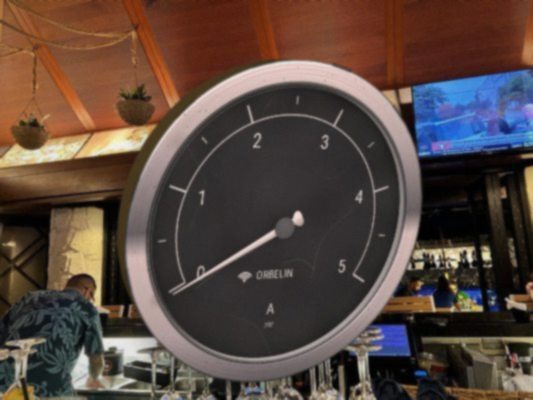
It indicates 0 A
